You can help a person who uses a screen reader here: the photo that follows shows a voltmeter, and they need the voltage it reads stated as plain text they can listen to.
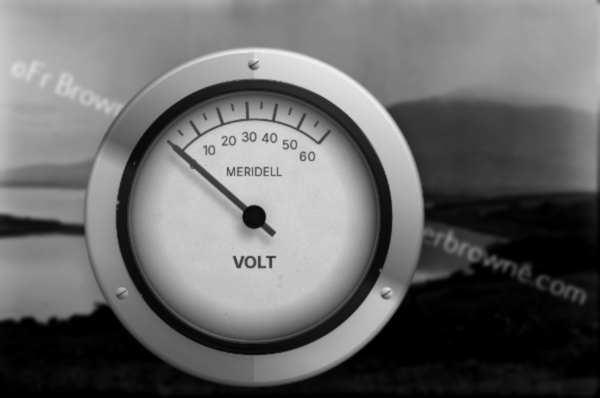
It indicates 0 V
